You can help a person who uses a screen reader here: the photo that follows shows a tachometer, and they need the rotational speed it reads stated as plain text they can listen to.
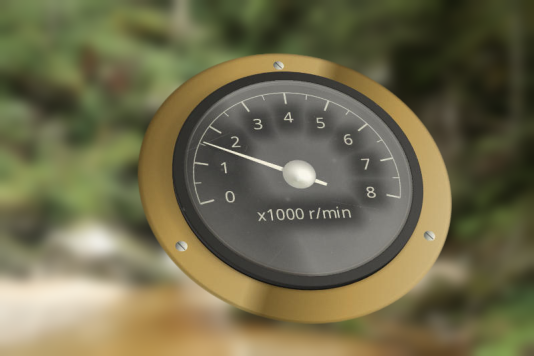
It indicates 1500 rpm
